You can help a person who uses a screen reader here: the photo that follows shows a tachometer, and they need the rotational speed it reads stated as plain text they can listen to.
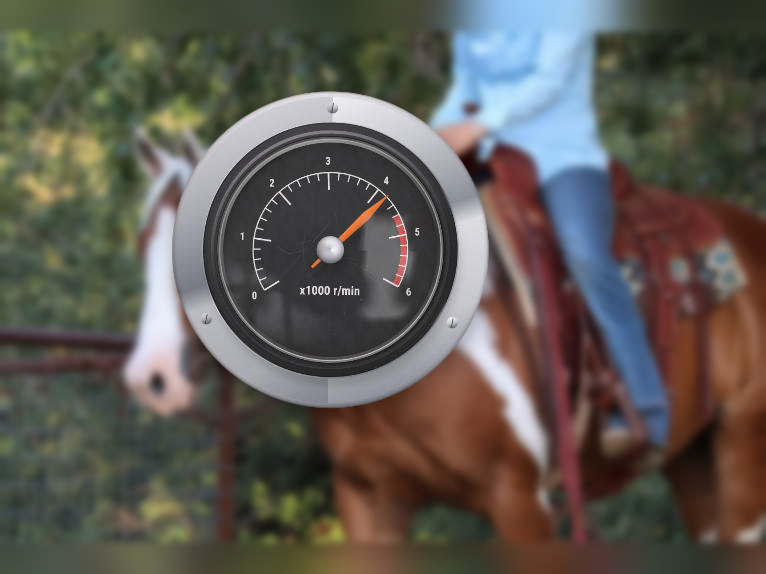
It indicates 4200 rpm
